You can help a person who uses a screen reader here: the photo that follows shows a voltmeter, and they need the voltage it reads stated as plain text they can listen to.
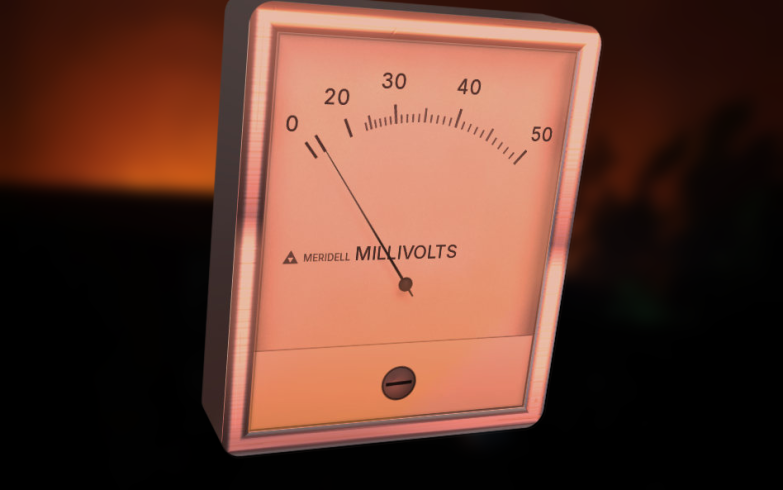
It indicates 10 mV
